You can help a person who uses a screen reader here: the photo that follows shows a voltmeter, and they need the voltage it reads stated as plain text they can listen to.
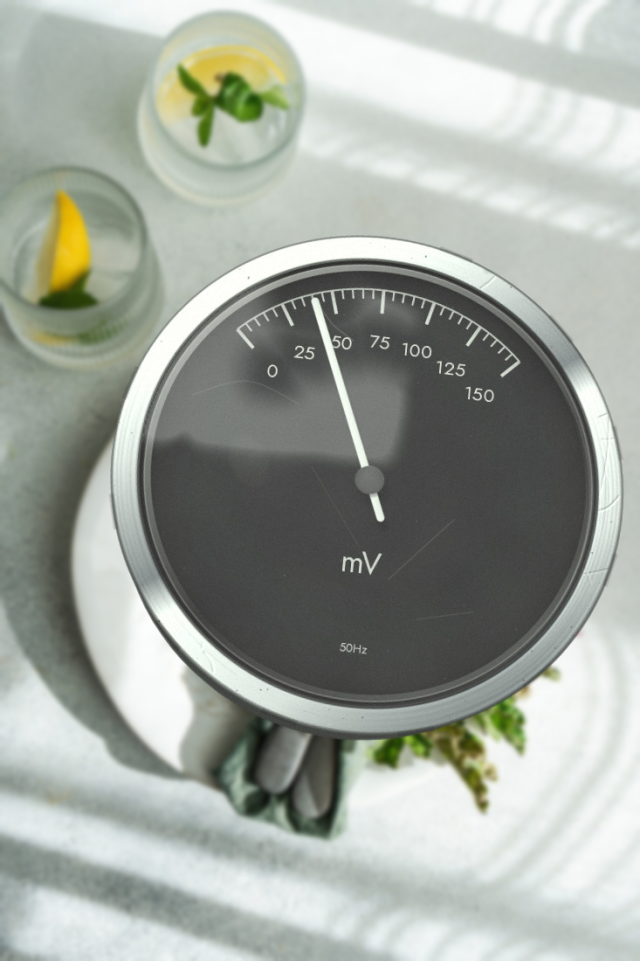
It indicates 40 mV
